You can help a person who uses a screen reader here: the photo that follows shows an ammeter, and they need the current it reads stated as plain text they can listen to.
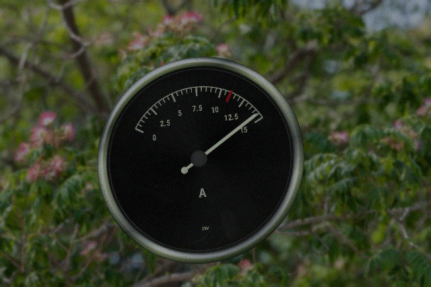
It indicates 14.5 A
